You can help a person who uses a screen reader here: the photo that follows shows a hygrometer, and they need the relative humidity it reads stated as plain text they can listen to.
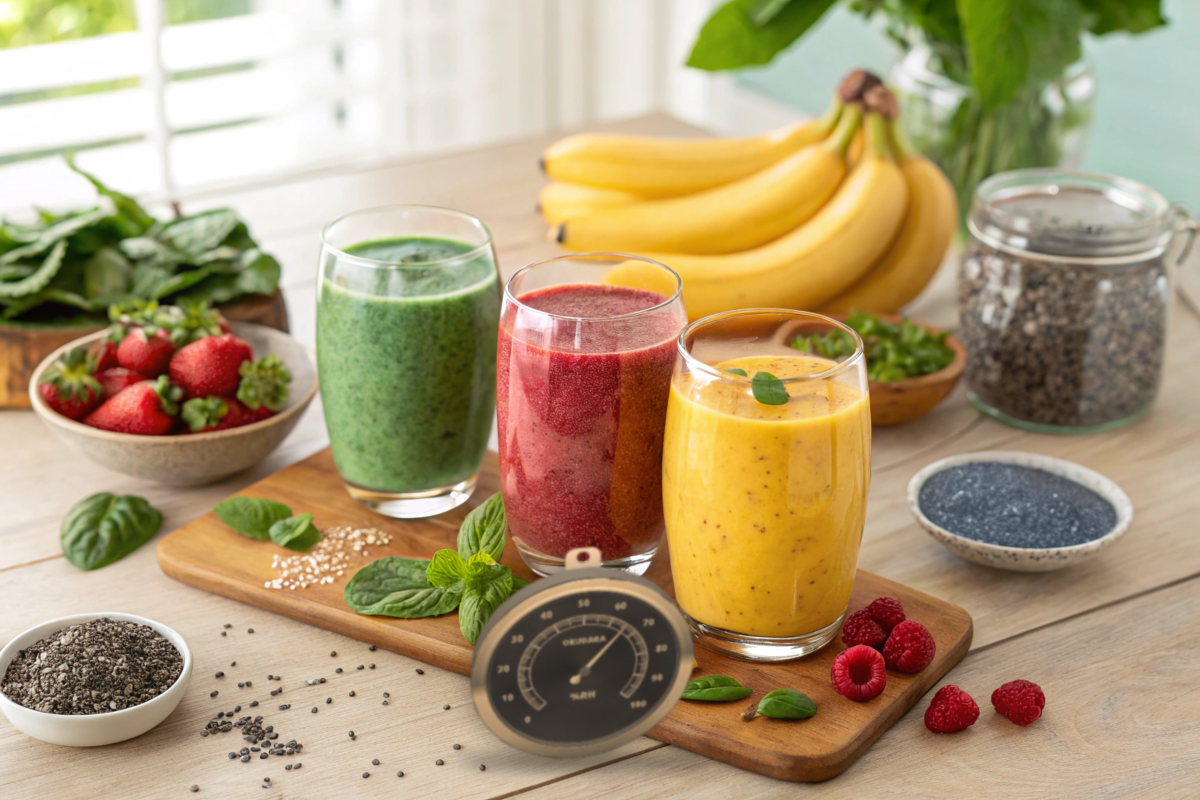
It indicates 65 %
